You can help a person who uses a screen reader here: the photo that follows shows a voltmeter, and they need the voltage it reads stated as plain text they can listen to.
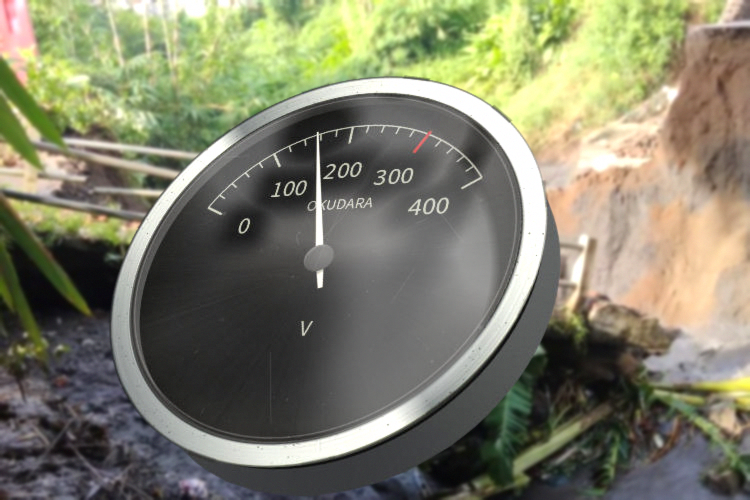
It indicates 160 V
